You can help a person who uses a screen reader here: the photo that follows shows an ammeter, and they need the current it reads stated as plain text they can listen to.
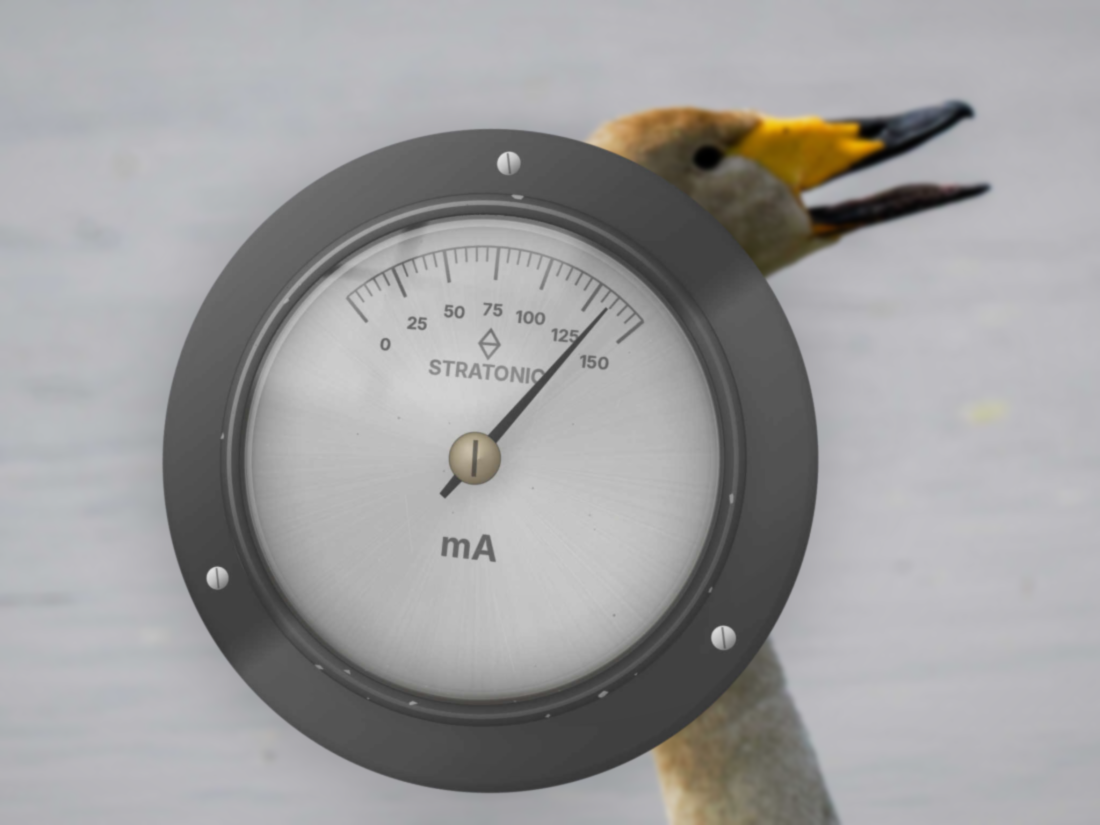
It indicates 135 mA
